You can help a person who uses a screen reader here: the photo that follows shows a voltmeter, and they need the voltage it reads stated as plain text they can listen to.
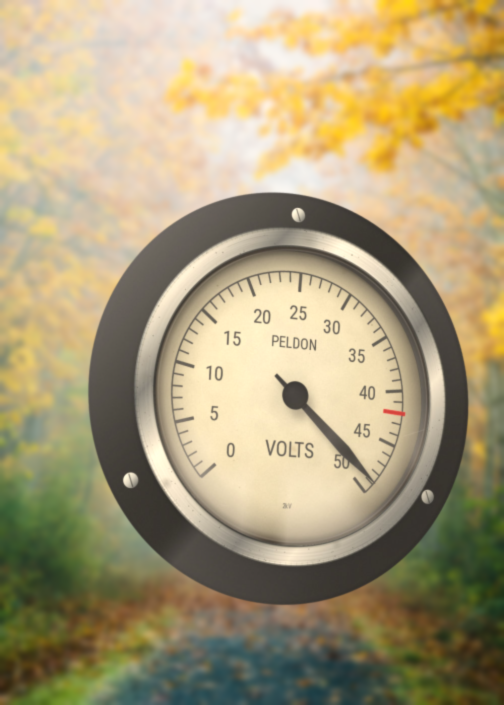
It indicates 49 V
